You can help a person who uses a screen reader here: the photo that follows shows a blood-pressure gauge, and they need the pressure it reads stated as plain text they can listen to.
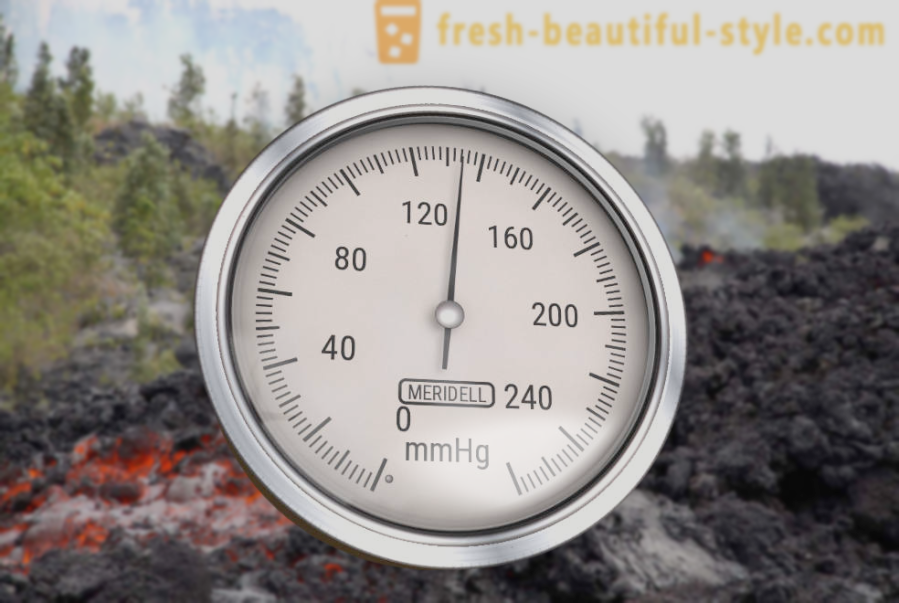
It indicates 134 mmHg
